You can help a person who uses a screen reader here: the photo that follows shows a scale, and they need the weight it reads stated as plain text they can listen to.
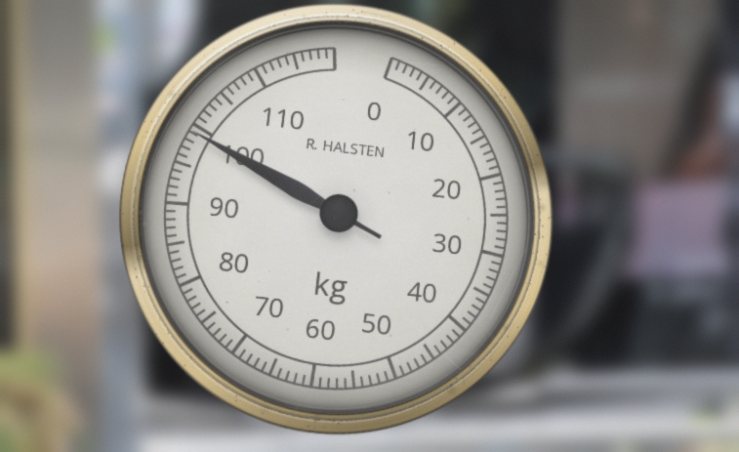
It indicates 99 kg
